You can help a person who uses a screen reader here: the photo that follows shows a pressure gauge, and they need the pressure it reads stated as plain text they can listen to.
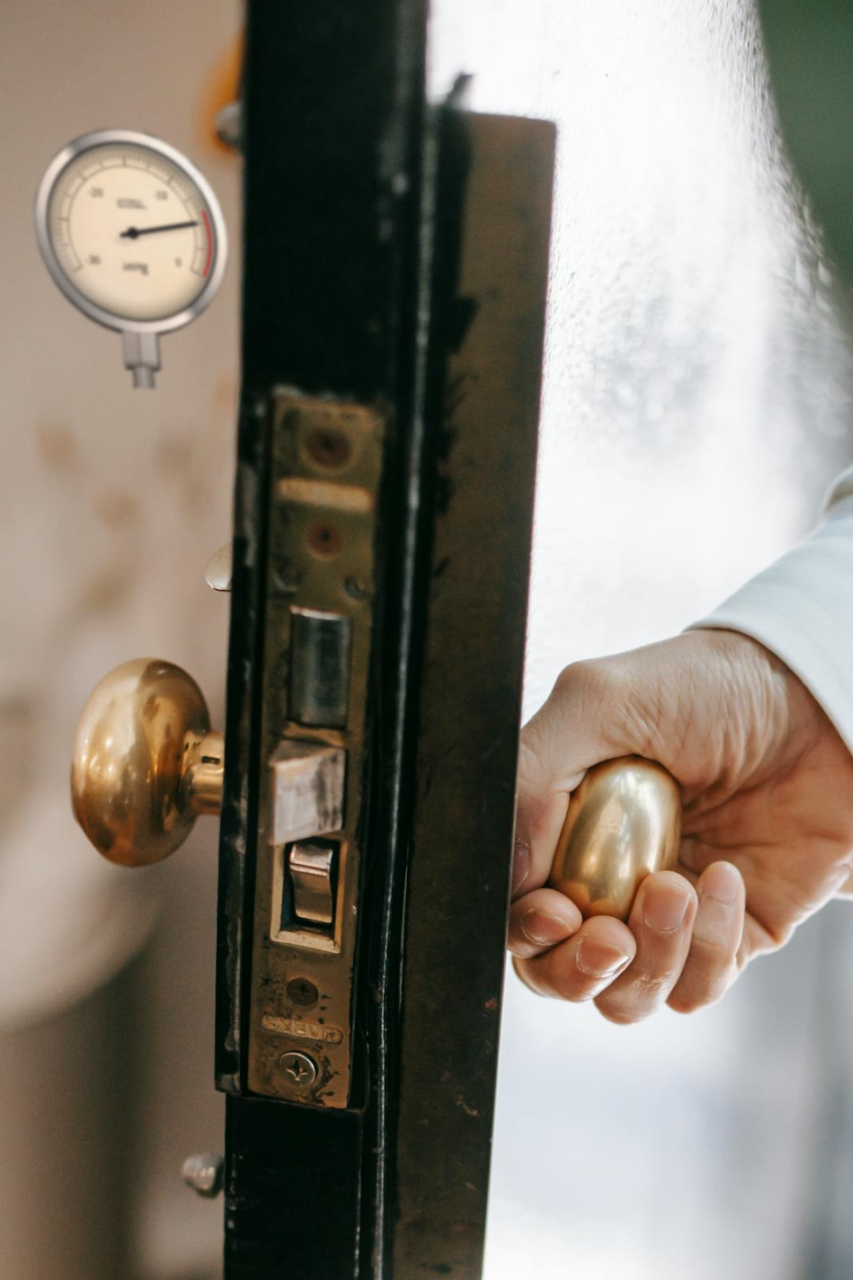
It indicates -5 inHg
